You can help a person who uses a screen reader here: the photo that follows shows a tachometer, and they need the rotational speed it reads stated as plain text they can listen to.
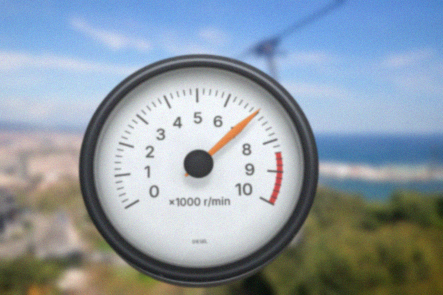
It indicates 7000 rpm
